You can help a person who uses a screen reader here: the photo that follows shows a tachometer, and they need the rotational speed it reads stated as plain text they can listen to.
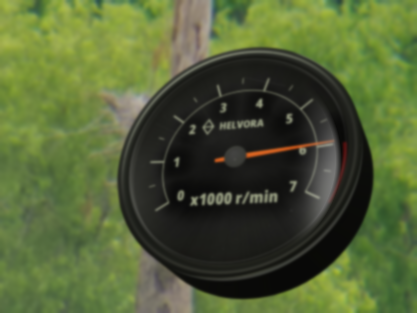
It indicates 6000 rpm
